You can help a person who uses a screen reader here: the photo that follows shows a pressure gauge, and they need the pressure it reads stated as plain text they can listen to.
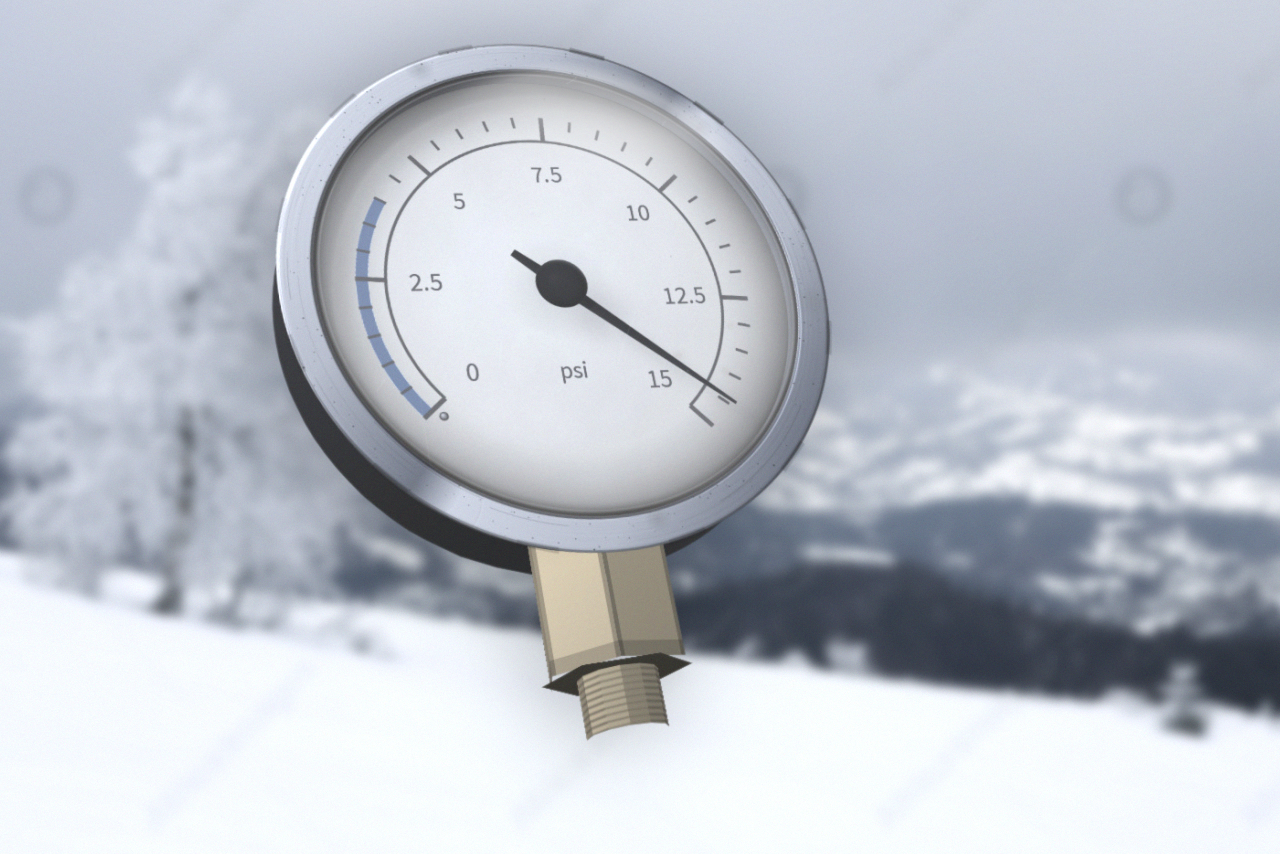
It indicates 14.5 psi
